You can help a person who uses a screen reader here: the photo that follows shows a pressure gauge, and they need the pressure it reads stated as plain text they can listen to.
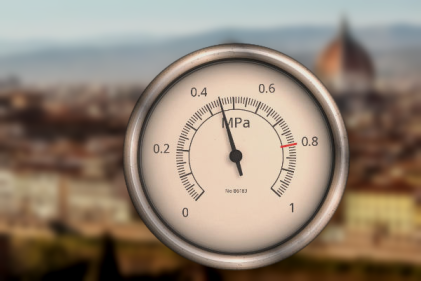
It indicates 0.45 MPa
